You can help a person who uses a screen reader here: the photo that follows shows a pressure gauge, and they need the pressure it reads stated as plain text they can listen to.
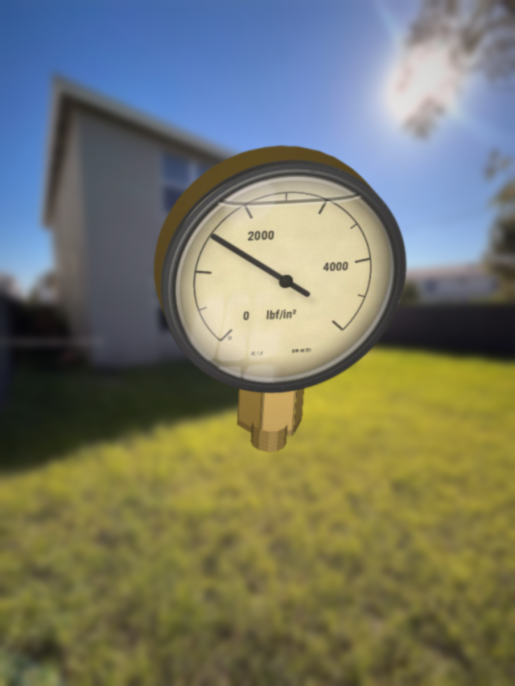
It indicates 1500 psi
